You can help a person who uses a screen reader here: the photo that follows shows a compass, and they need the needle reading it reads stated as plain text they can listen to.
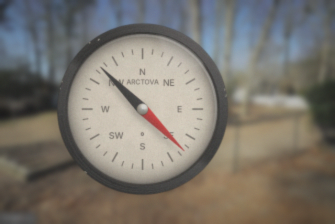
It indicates 135 °
